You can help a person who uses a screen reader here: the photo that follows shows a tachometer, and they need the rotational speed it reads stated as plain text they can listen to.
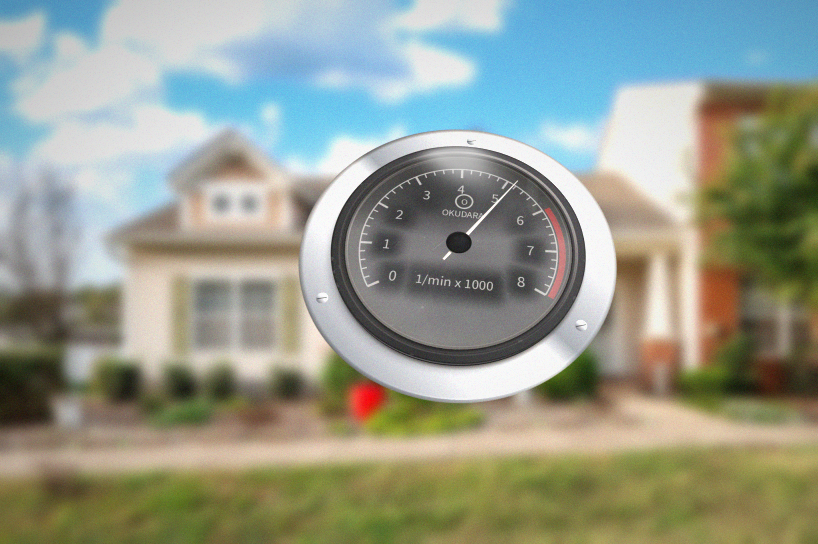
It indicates 5200 rpm
